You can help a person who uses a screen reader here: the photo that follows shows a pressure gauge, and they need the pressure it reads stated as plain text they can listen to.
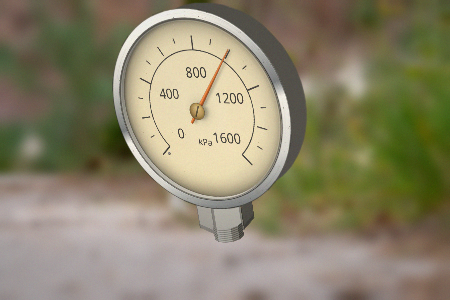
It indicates 1000 kPa
